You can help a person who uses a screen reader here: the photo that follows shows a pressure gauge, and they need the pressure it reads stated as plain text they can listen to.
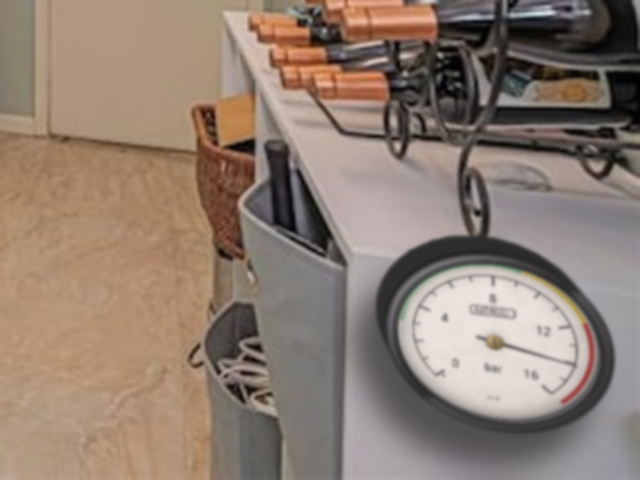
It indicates 14 bar
